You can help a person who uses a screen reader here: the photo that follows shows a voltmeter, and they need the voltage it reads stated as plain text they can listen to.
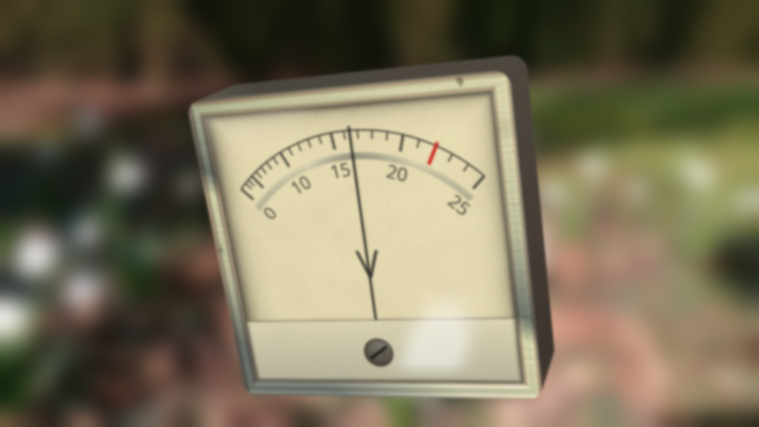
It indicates 16.5 V
